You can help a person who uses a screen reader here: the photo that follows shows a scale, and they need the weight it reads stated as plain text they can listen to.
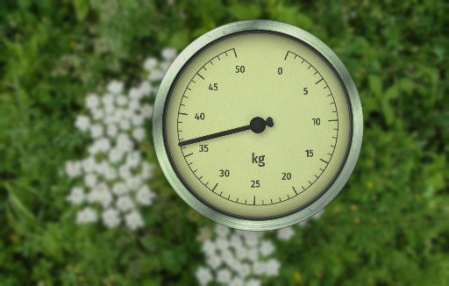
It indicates 36.5 kg
